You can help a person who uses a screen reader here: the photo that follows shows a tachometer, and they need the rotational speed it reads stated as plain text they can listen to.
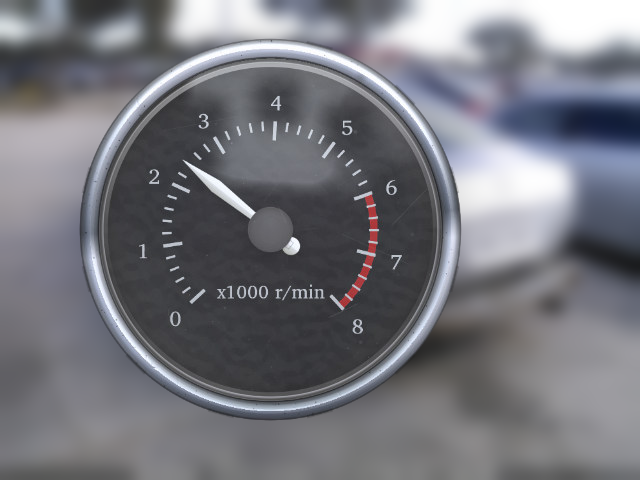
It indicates 2400 rpm
